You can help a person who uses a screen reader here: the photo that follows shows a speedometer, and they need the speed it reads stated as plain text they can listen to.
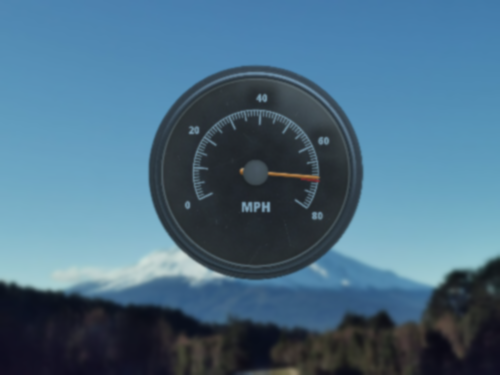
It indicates 70 mph
